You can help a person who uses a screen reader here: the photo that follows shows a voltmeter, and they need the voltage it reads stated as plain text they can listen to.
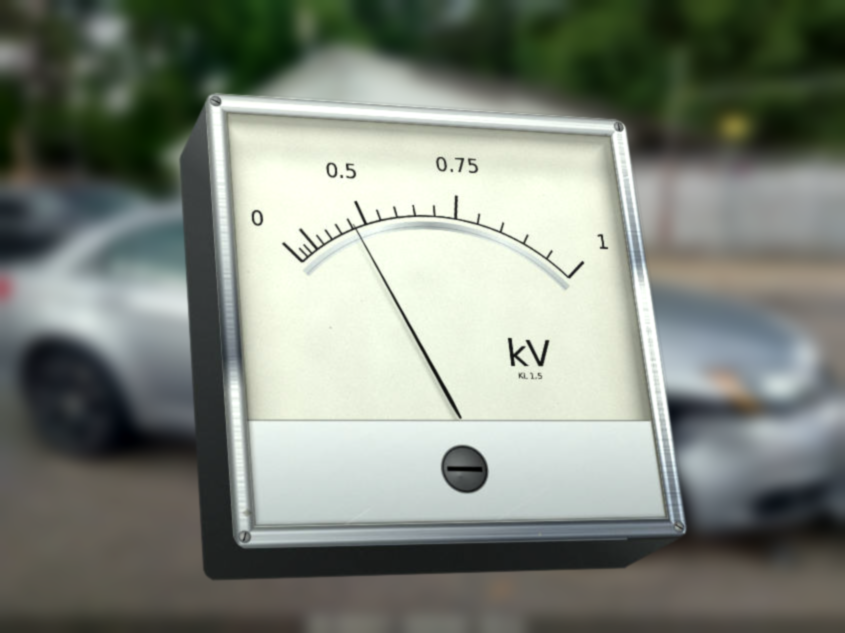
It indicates 0.45 kV
